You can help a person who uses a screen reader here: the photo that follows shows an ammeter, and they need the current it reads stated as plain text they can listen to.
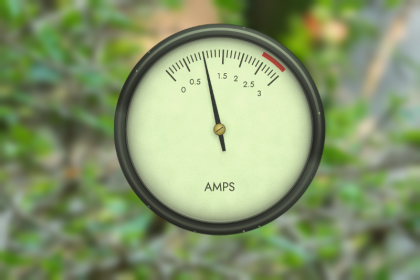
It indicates 1 A
